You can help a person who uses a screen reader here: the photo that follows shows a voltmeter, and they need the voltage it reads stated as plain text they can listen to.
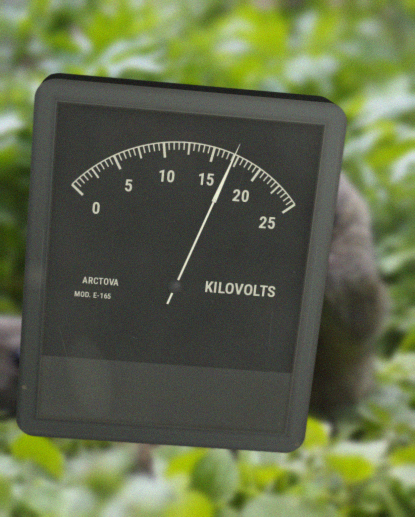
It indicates 17 kV
